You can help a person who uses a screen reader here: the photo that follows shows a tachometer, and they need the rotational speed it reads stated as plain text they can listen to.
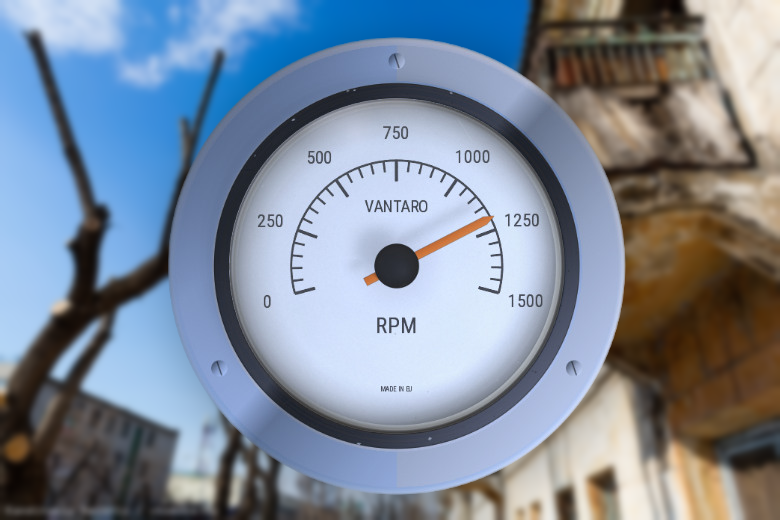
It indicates 1200 rpm
